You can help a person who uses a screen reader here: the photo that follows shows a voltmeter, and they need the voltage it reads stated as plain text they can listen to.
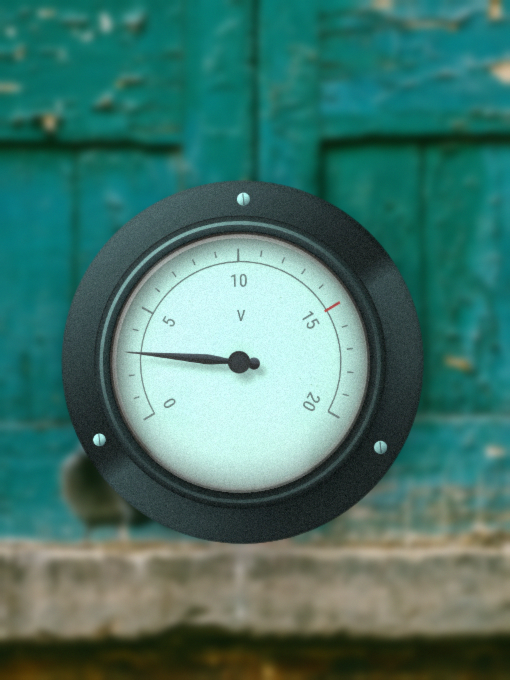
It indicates 3 V
